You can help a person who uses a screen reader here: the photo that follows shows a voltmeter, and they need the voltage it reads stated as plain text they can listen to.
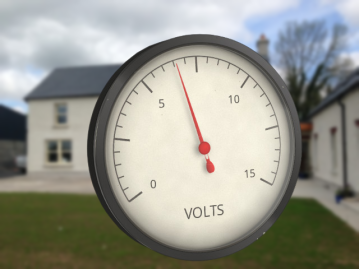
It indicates 6.5 V
